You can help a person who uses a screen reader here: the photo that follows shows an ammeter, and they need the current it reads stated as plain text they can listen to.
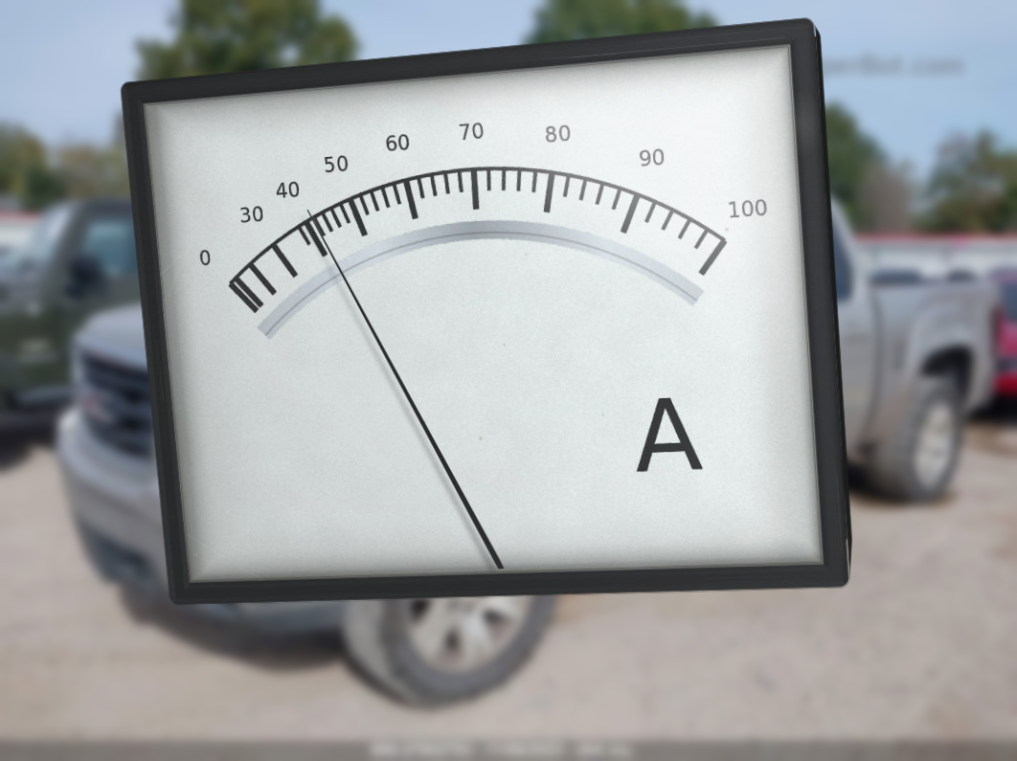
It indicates 42 A
